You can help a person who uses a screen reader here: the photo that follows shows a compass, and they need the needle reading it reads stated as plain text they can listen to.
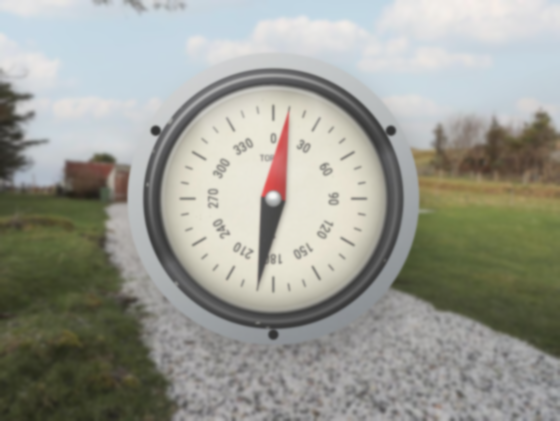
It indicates 10 °
